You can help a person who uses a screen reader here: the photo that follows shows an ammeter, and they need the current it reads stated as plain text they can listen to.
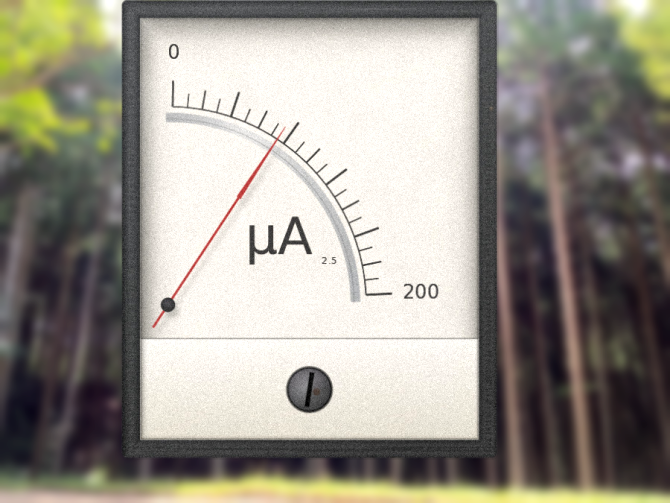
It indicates 75 µA
